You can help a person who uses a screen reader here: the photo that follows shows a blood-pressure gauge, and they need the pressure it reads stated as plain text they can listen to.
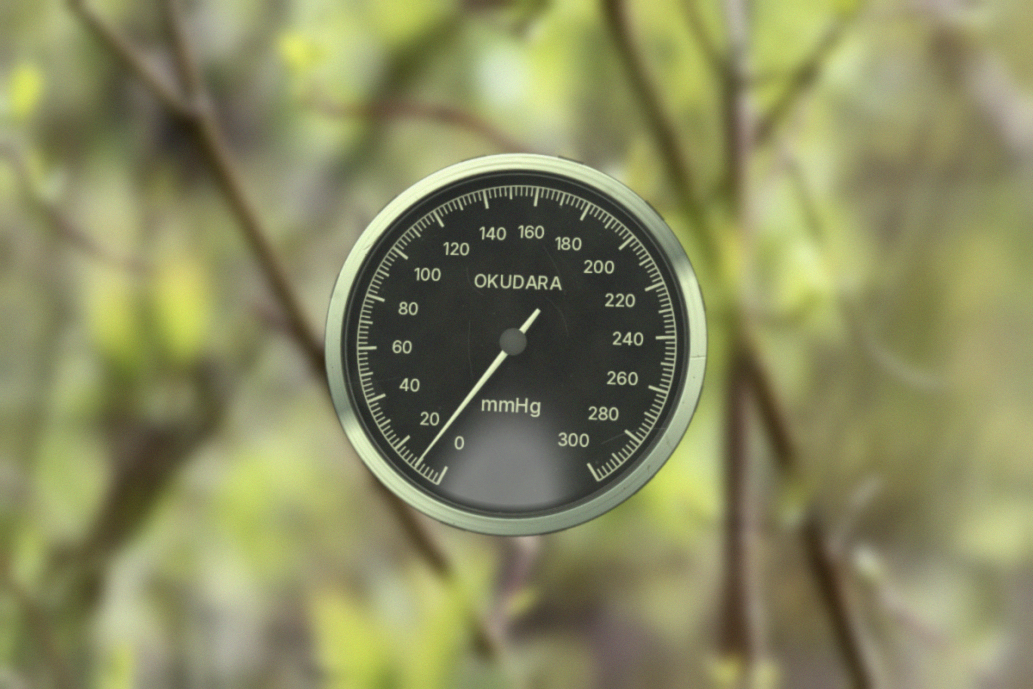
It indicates 10 mmHg
